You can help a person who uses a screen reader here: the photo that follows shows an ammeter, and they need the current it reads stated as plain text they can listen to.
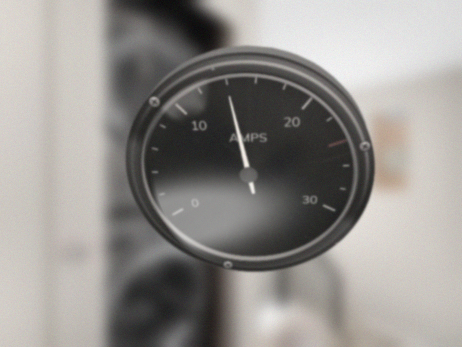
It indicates 14 A
